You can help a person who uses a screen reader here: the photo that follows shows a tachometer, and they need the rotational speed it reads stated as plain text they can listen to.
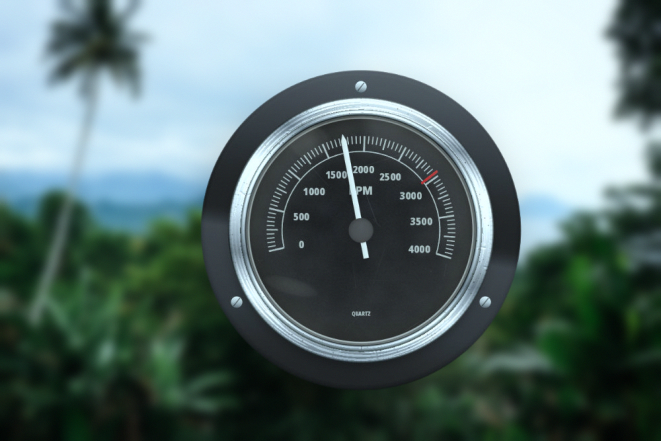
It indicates 1750 rpm
